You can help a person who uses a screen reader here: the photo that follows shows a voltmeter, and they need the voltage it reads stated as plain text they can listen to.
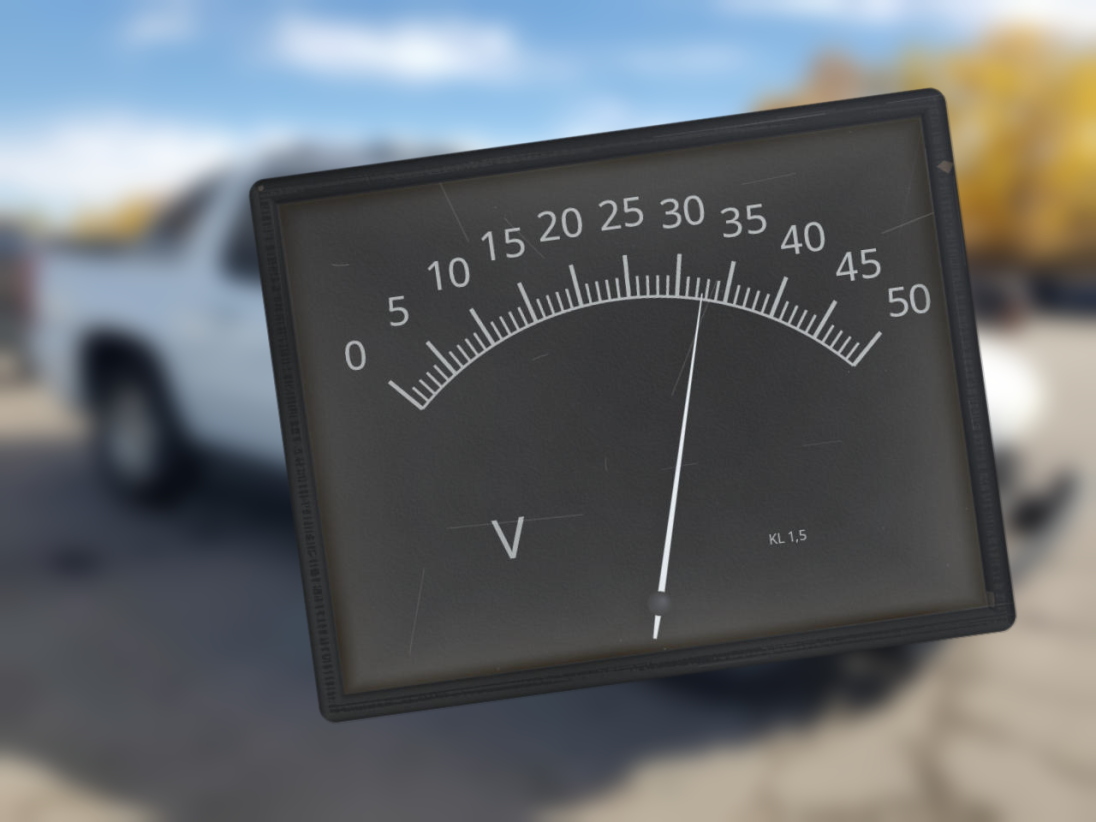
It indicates 32.5 V
